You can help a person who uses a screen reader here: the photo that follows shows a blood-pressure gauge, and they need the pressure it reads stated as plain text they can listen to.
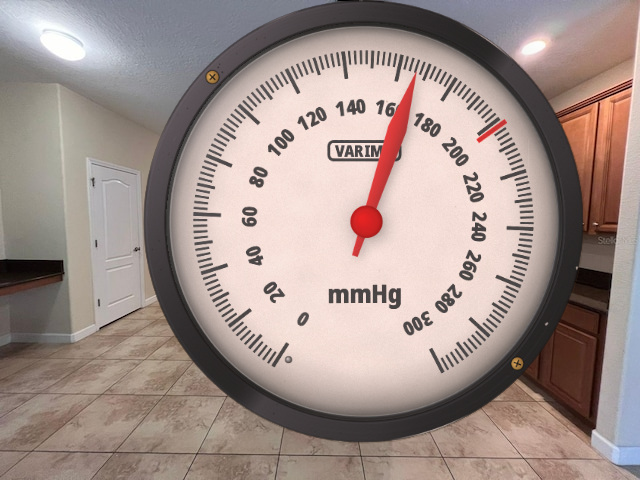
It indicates 166 mmHg
